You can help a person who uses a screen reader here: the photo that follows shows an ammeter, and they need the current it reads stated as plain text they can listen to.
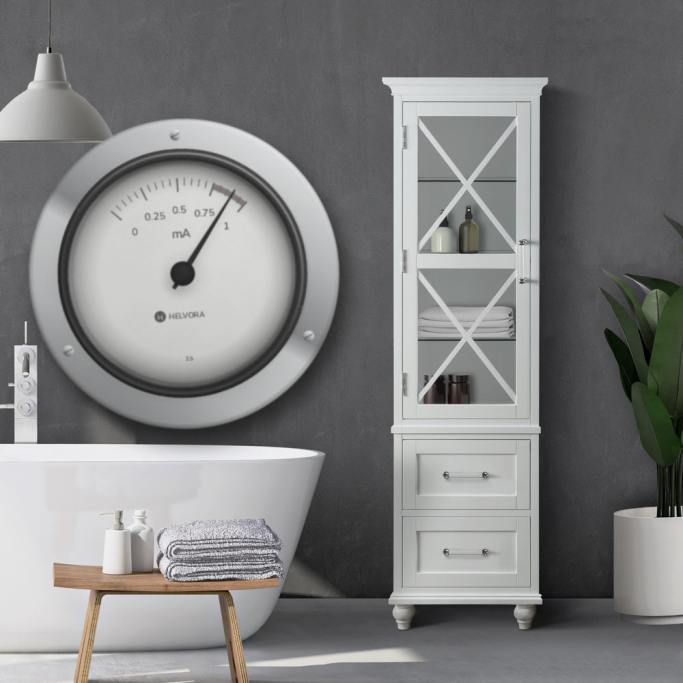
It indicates 0.9 mA
